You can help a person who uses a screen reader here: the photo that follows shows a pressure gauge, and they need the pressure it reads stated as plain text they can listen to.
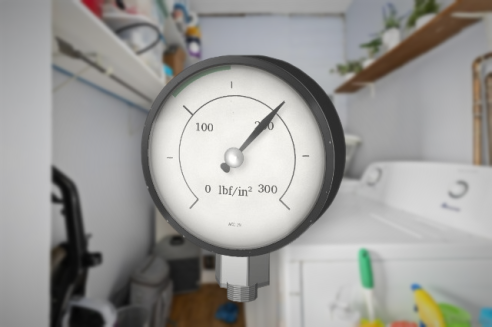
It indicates 200 psi
